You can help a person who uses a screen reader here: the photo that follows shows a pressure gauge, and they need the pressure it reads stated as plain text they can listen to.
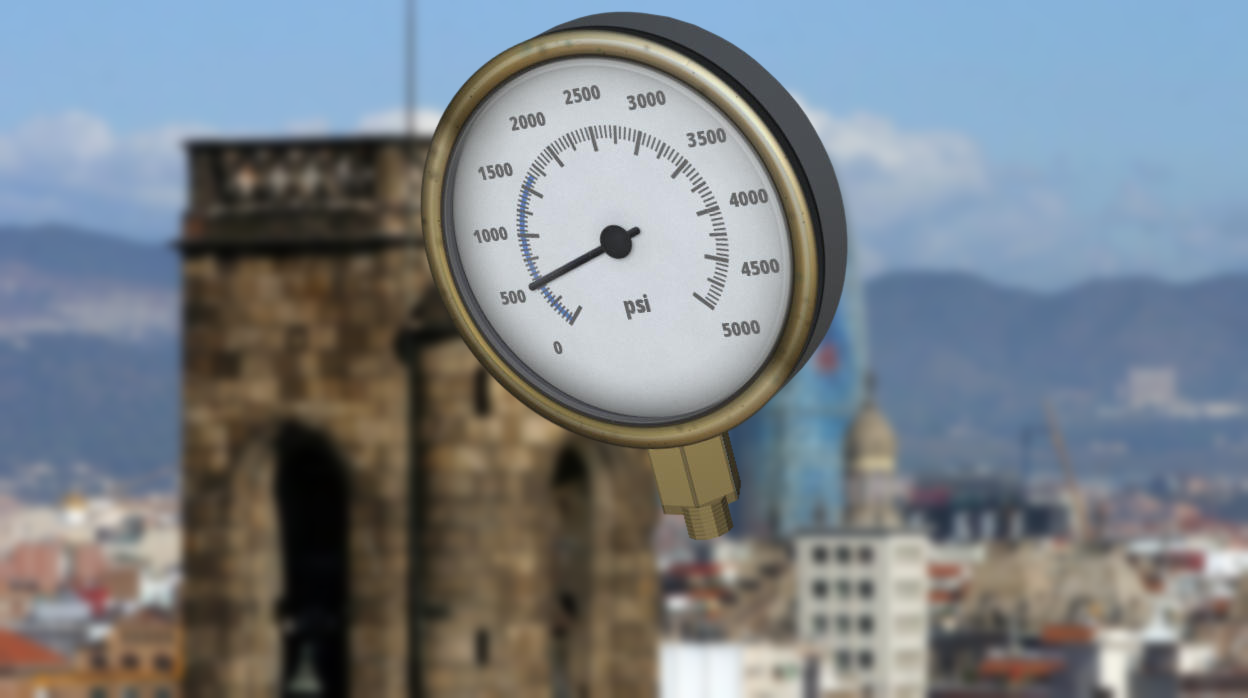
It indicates 500 psi
